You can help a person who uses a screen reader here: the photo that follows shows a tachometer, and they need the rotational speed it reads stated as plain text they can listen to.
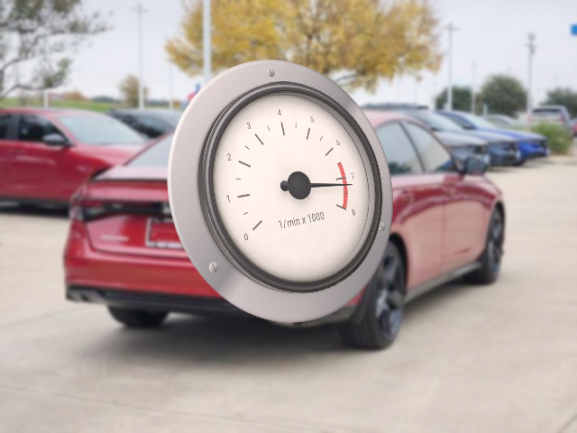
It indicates 7250 rpm
